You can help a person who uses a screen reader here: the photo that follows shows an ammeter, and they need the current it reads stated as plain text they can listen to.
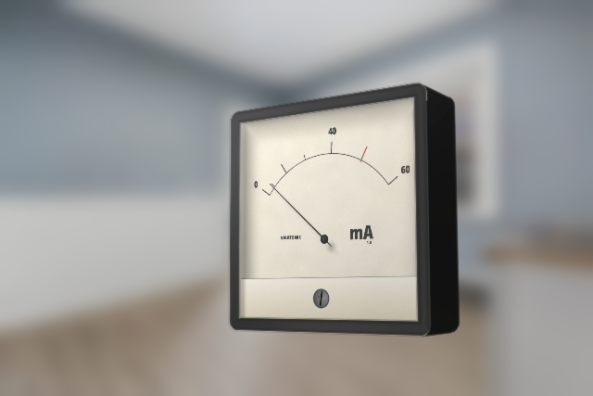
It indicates 10 mA
